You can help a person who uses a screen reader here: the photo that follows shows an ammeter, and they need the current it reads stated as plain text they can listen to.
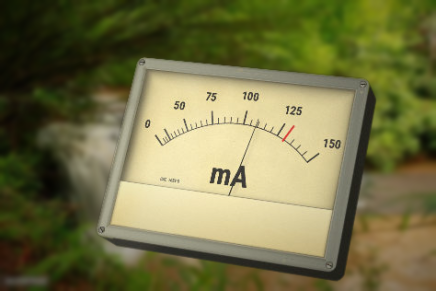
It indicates 110 mA
